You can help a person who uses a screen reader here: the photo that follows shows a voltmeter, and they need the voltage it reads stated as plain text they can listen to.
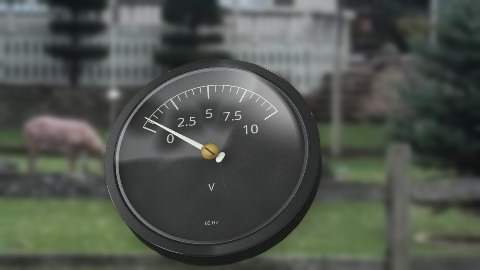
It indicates 0.5 V
